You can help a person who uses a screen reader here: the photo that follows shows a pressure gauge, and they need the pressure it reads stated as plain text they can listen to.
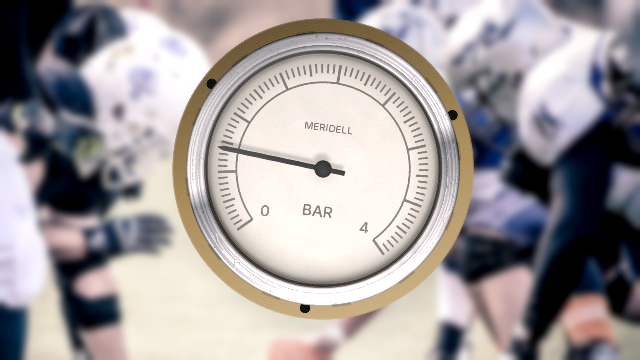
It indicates 0.7 bar
